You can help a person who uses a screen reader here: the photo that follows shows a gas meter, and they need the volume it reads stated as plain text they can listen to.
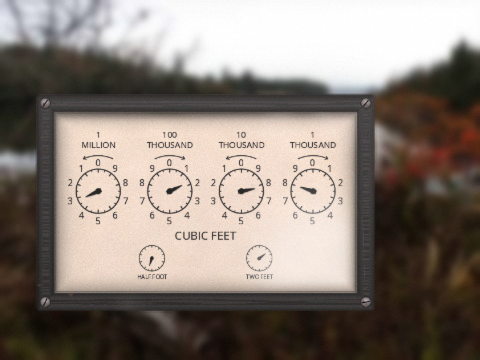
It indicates 317800 ft³
